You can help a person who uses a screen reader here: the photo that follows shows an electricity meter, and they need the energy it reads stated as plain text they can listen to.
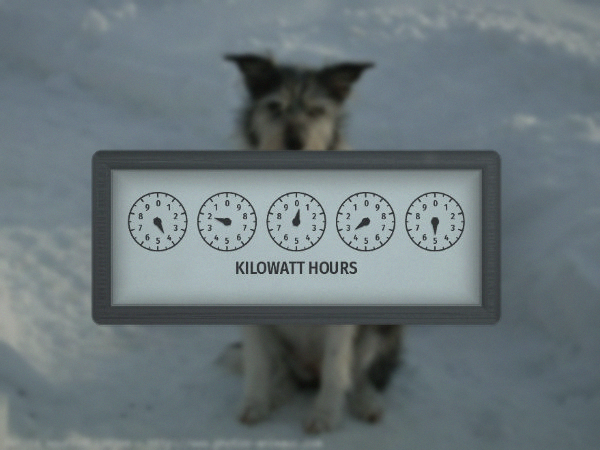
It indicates 42035 kWh
